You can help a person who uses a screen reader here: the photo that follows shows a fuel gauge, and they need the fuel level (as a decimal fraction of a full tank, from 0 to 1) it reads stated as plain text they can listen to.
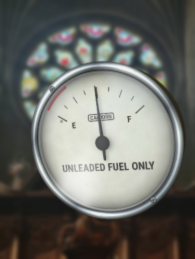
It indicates 0.5
